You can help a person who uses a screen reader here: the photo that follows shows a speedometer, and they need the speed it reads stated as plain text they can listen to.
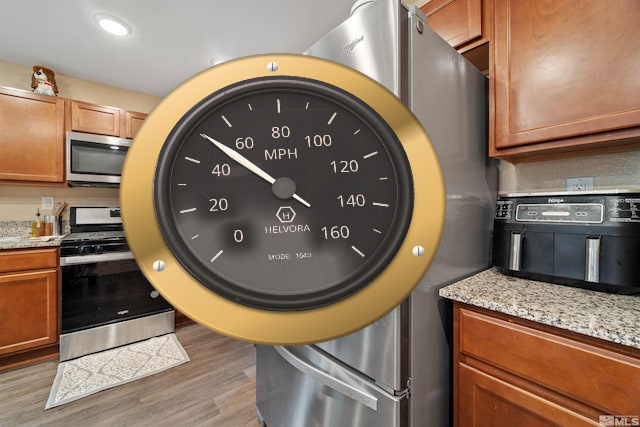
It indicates 50 mph
